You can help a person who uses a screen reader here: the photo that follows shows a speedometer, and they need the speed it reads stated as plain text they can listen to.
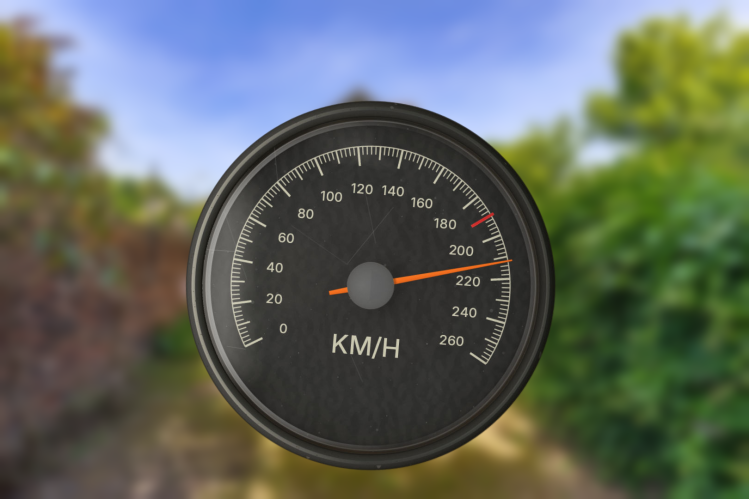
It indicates 212 km/h
